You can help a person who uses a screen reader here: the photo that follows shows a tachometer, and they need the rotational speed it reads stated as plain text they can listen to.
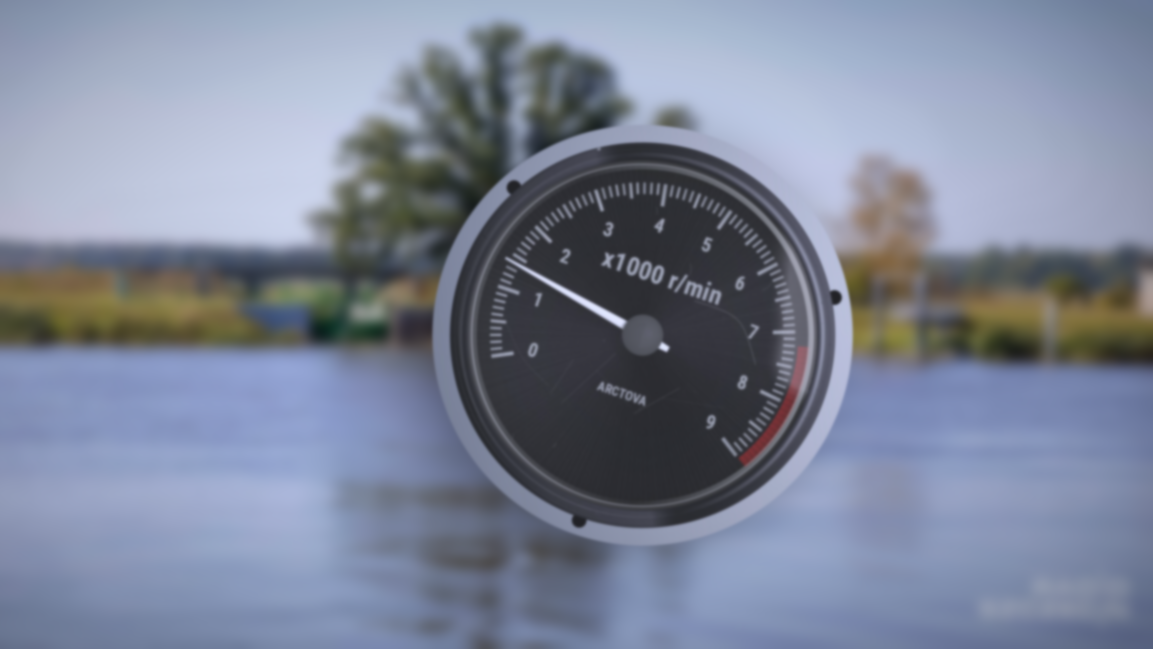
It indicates 1400 rpm
